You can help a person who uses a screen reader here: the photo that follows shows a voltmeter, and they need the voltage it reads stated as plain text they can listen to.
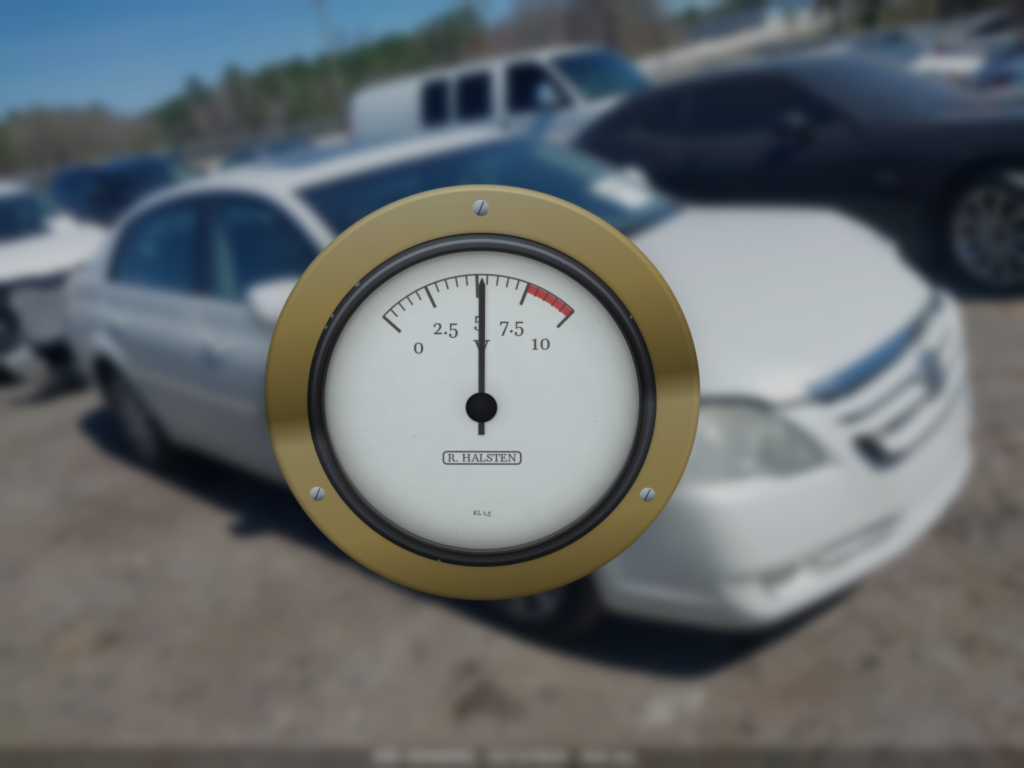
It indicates 5.25 V
